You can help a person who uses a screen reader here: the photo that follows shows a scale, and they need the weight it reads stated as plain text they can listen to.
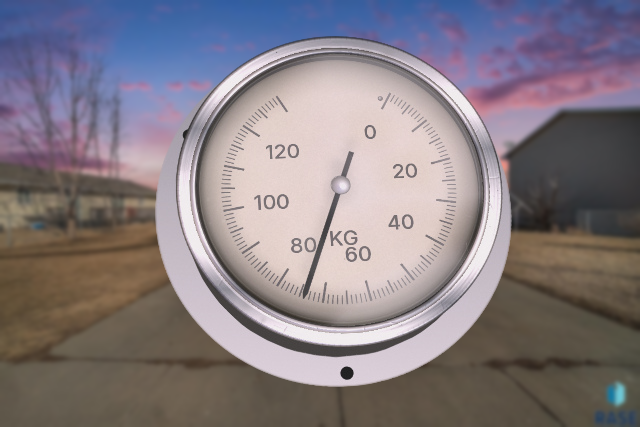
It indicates 74 kg
